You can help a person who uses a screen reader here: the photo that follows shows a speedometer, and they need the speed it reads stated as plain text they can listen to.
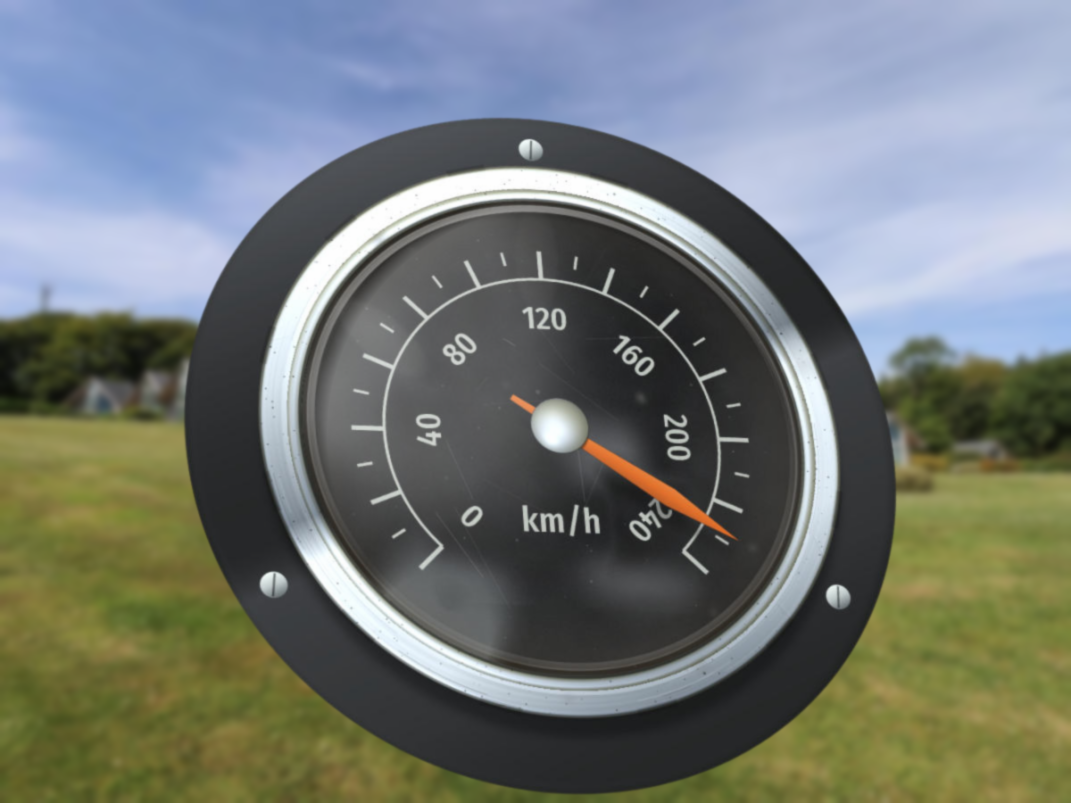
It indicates 230 km/h
